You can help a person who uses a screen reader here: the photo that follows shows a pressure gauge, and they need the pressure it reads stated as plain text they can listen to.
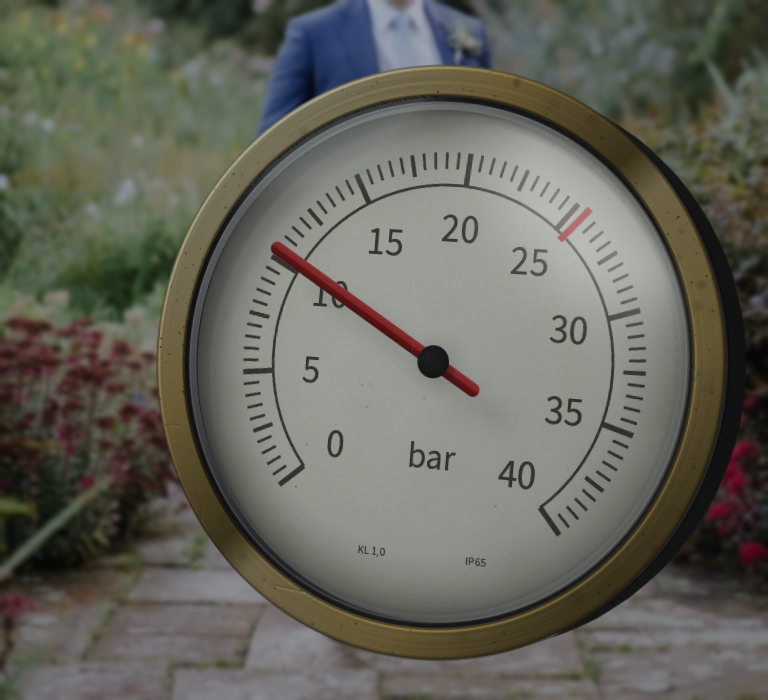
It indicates 10.5 bar
